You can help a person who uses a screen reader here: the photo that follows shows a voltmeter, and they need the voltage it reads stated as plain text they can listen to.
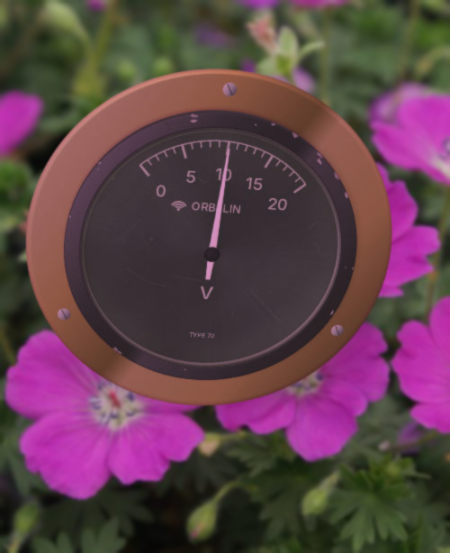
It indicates 10 V
